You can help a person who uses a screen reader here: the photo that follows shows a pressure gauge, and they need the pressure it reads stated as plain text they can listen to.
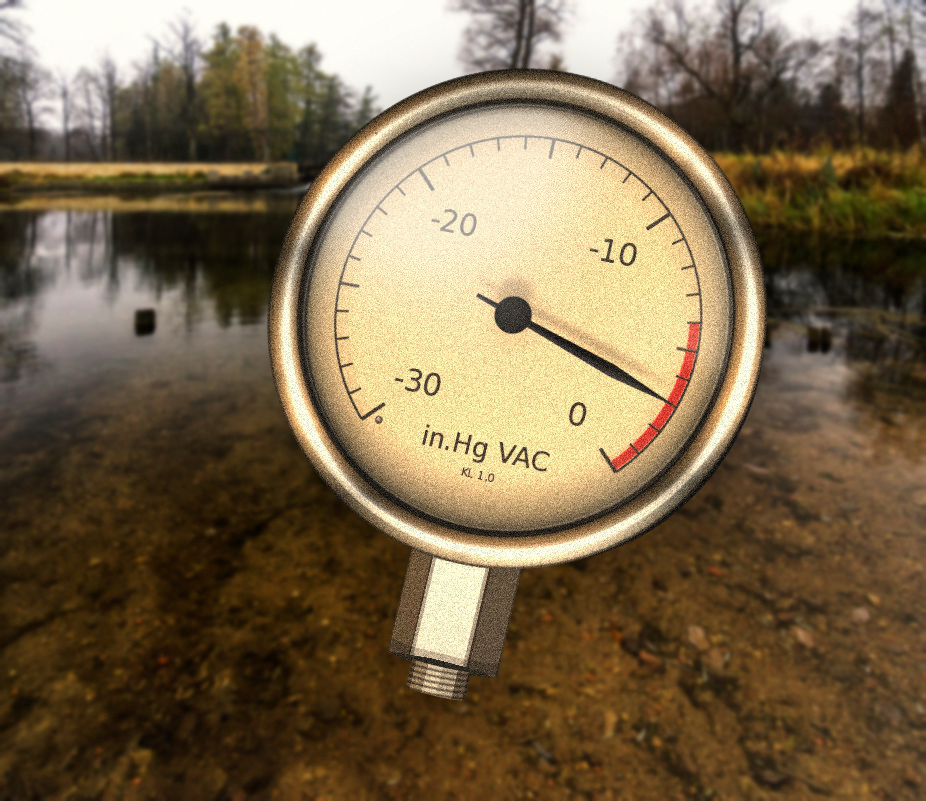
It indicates -3 inHg
